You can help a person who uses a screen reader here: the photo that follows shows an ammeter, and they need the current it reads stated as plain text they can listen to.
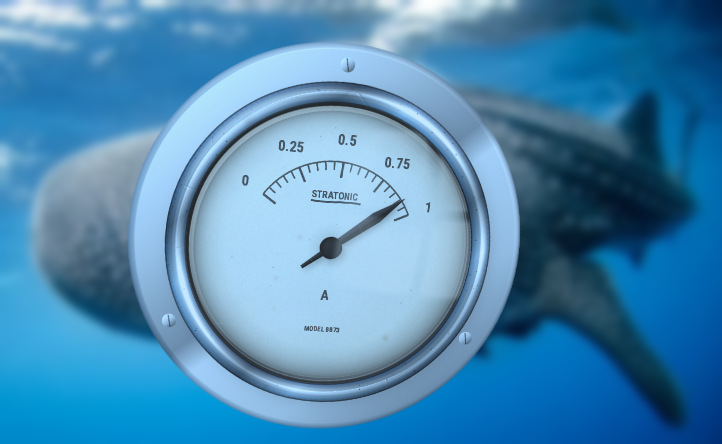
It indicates 0.9 A
